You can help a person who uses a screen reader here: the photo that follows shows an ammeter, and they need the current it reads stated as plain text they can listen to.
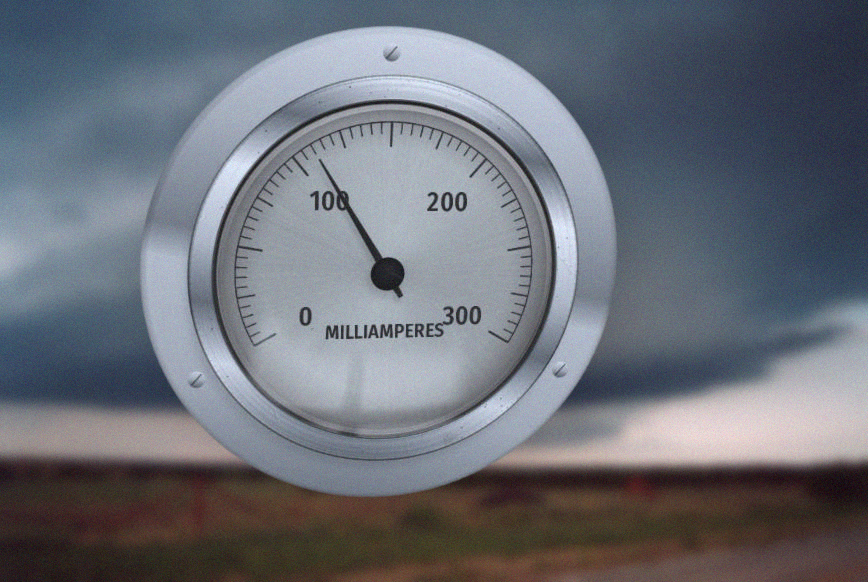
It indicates 110 mA
